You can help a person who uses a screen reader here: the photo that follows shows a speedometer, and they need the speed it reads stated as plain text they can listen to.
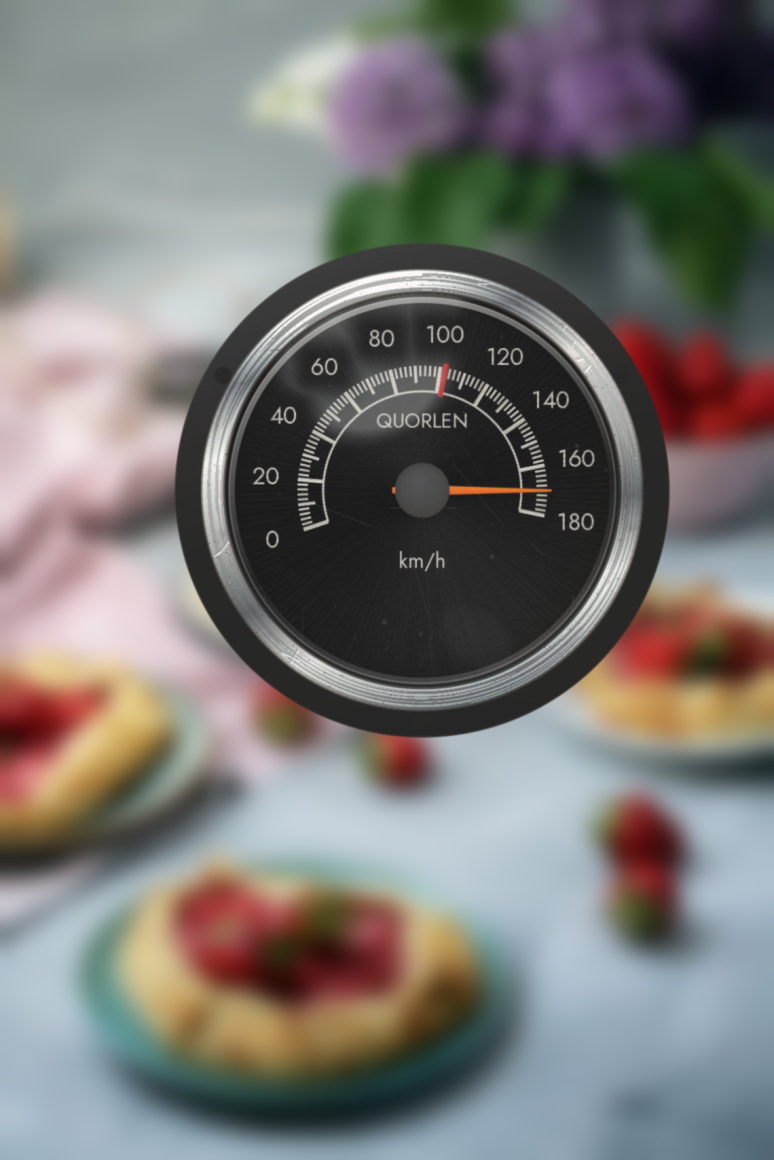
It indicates 170 km/h
